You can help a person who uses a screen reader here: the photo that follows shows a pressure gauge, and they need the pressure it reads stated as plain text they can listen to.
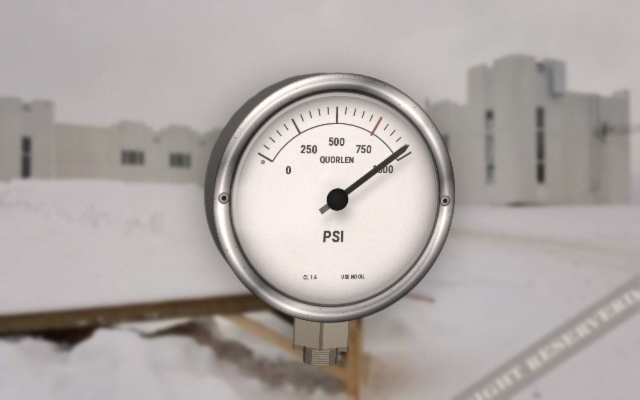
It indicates 950 psi
